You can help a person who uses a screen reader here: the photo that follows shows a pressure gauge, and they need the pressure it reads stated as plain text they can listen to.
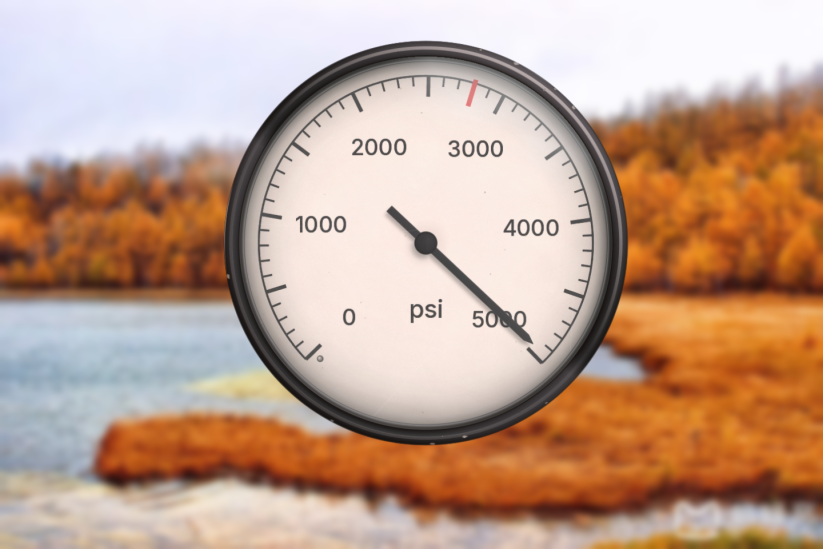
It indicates 4950 psi
